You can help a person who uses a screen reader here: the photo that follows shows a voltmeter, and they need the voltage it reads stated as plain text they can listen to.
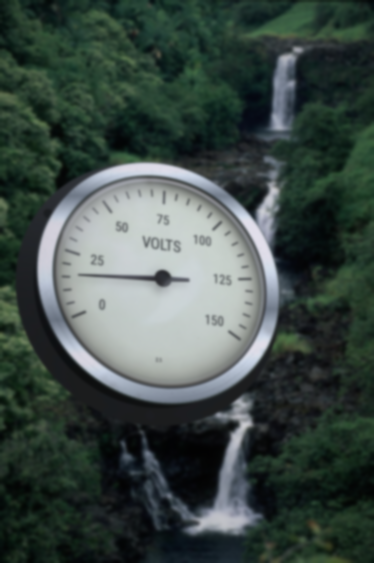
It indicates 15 V
